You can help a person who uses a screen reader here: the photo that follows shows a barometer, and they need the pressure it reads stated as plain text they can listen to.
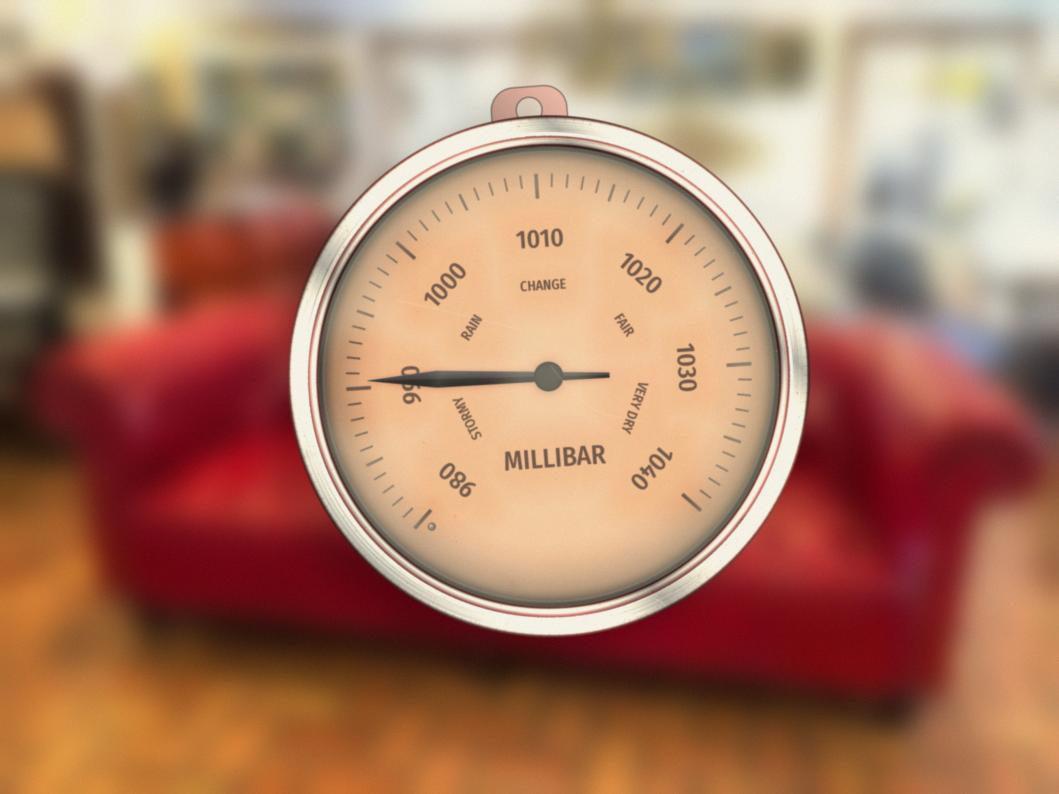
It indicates 990.5 mbar
